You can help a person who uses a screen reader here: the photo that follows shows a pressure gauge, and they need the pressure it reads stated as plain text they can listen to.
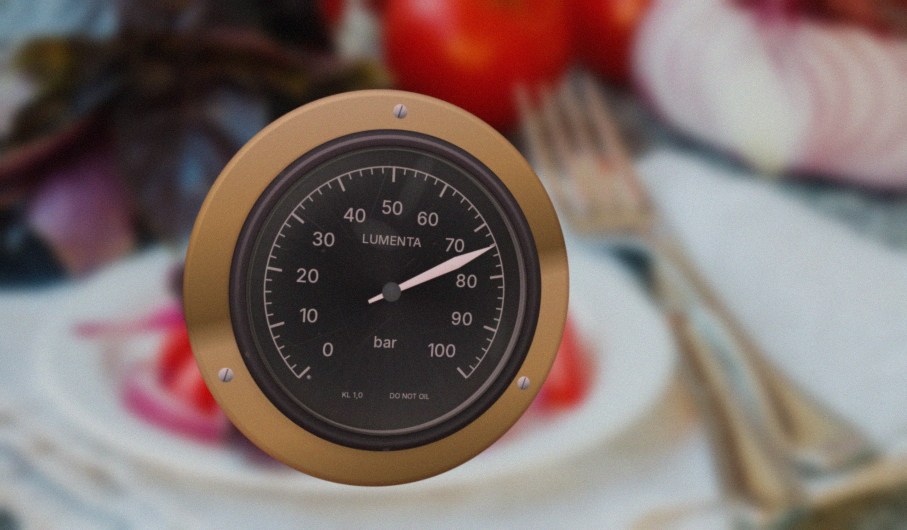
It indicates 74 bar
